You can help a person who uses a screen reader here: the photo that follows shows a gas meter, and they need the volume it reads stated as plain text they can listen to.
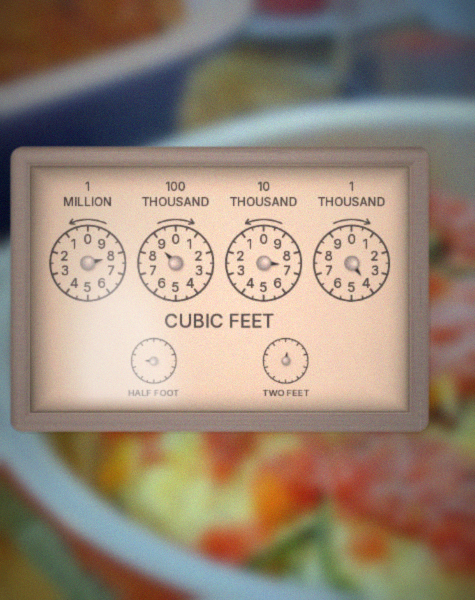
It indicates 787400 ft³
